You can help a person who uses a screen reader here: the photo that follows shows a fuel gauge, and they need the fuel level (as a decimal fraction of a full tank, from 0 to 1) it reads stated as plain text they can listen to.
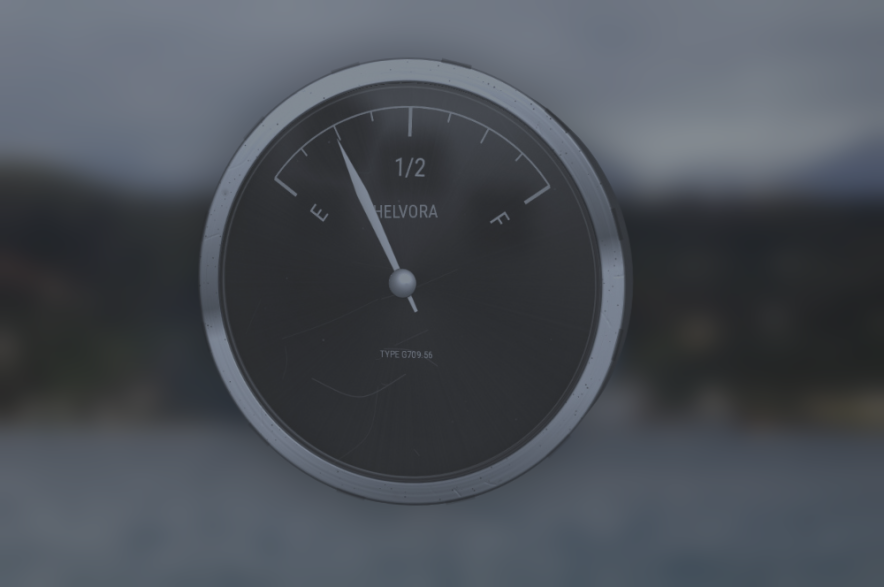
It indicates 0.25
